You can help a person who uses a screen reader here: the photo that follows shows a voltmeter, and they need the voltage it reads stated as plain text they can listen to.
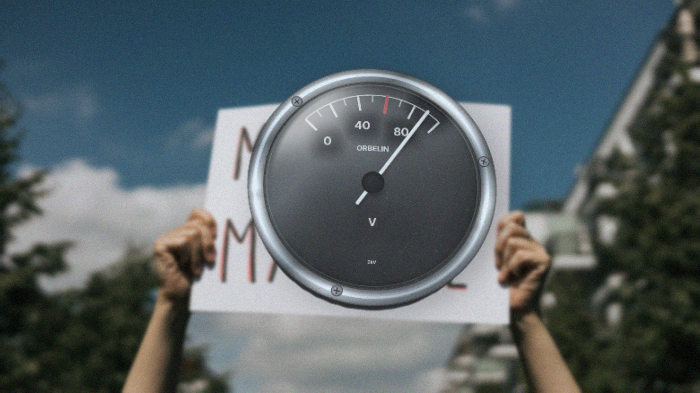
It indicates 90 V
